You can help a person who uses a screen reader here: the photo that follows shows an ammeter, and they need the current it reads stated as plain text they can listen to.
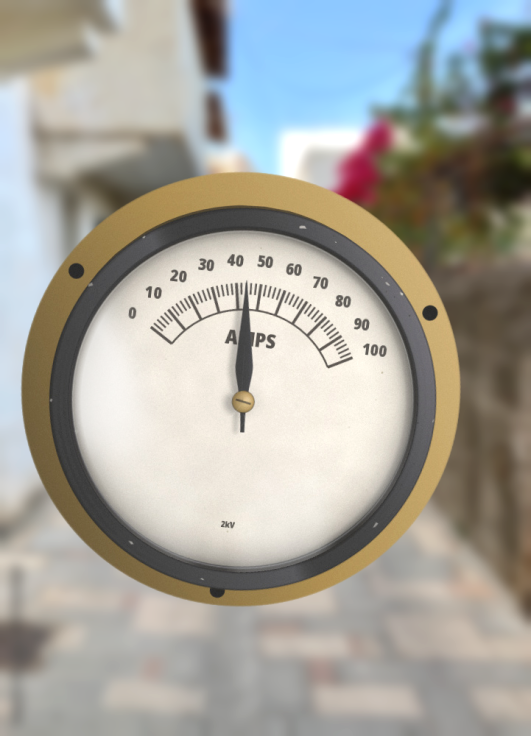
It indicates 44 A
